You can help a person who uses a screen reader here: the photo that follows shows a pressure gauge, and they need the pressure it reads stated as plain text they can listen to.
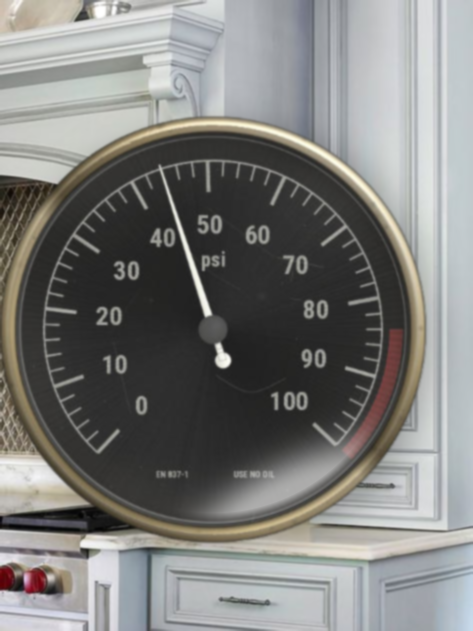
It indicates 44 psi
